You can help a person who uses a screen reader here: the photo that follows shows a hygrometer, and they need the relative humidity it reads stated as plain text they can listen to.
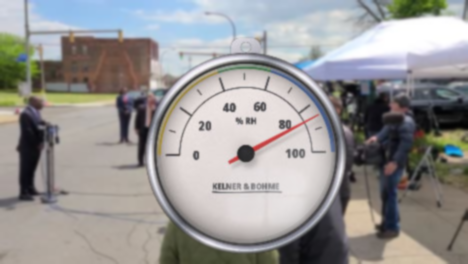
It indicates 85 %
